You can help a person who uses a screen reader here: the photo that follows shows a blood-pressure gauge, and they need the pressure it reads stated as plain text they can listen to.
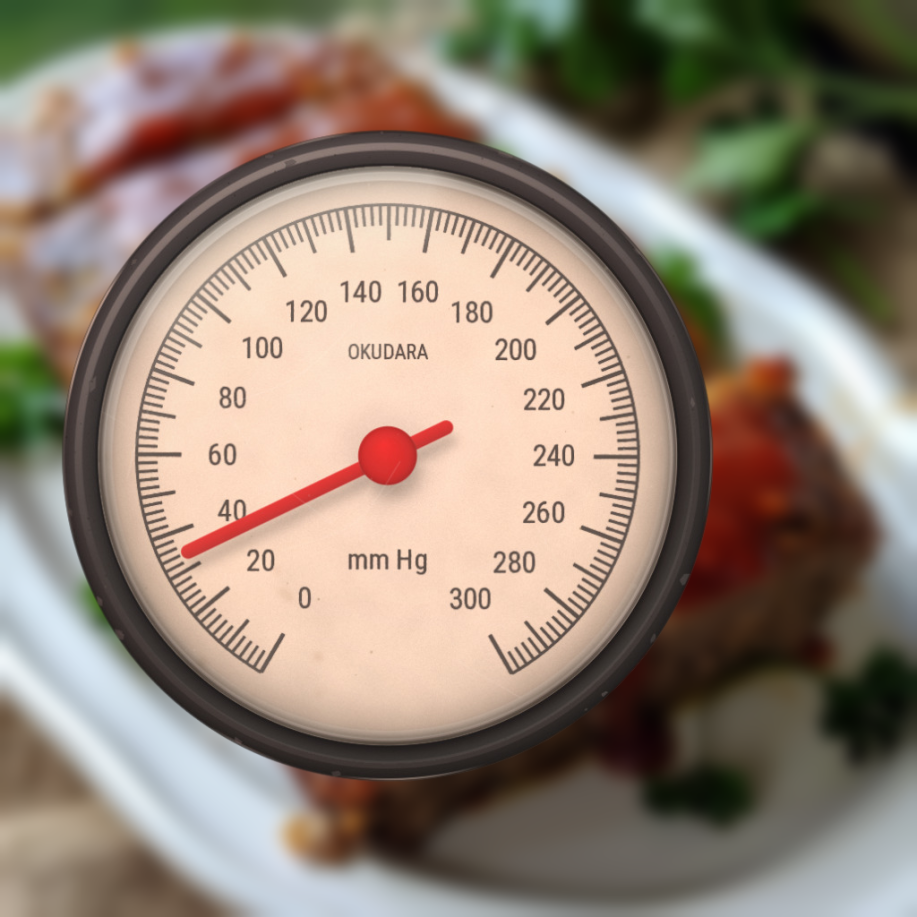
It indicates 34 mmHg
